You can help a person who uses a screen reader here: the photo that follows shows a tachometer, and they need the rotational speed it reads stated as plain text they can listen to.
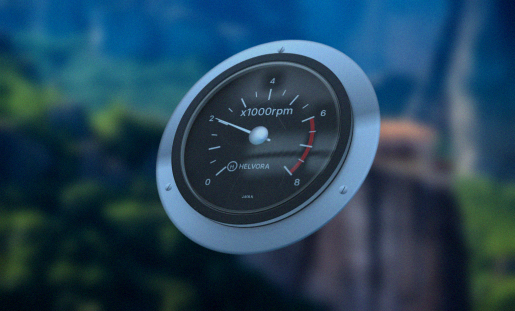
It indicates 2000 rpm
